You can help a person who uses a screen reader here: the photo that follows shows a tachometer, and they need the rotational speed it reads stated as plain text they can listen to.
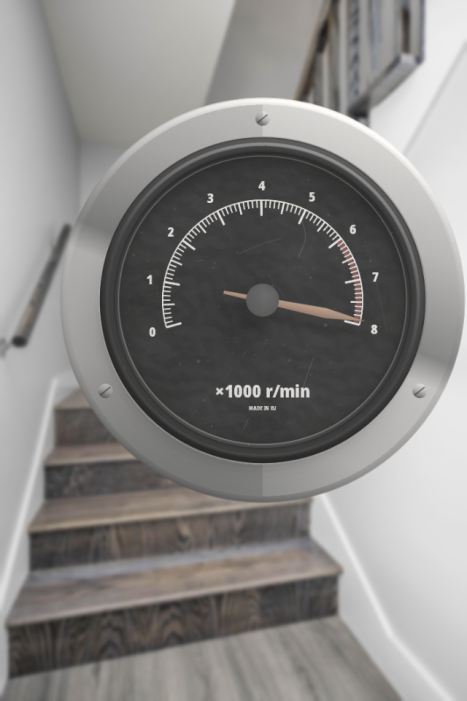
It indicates 7900 rpm
